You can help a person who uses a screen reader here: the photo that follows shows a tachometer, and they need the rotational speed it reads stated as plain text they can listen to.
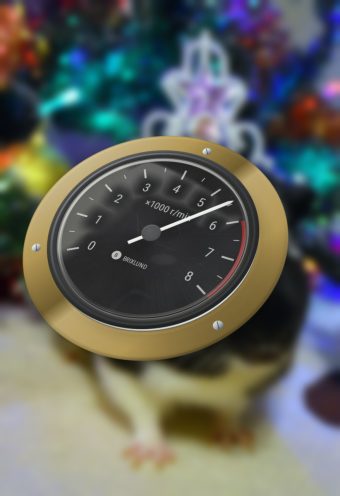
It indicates 5500 rpm
